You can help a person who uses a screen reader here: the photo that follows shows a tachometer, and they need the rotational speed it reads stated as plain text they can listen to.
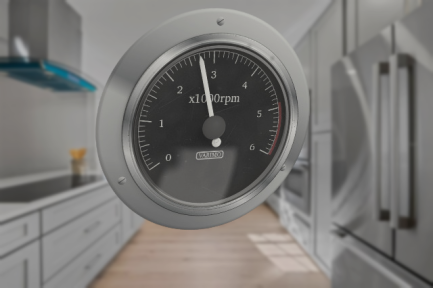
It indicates 2700 rpm
